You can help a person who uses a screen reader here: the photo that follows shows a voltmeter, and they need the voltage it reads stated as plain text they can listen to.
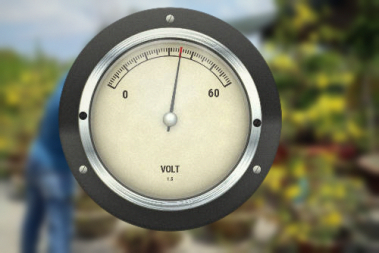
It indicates 35 V
